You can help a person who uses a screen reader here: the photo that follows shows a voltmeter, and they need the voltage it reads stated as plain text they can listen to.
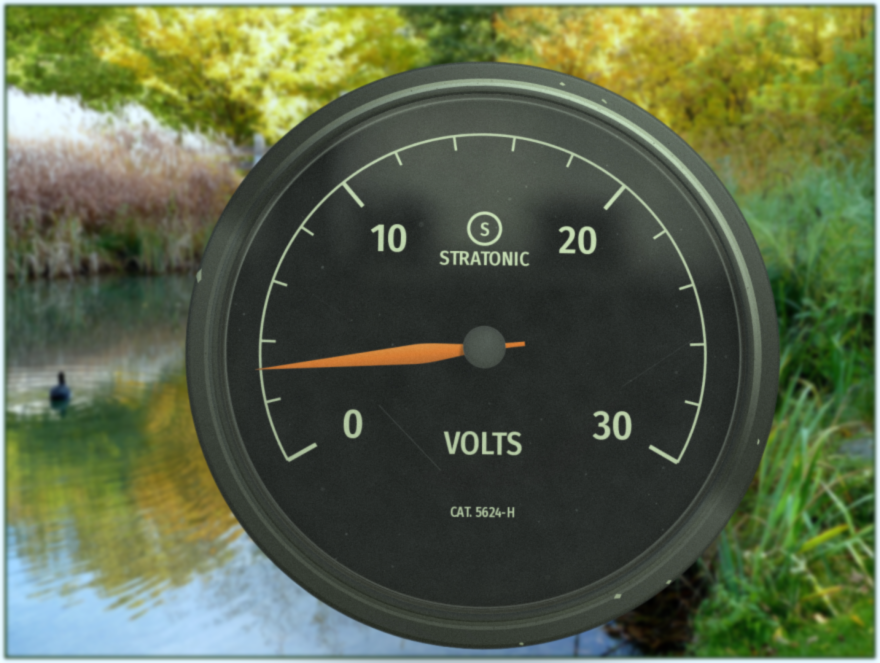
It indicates 3 V
